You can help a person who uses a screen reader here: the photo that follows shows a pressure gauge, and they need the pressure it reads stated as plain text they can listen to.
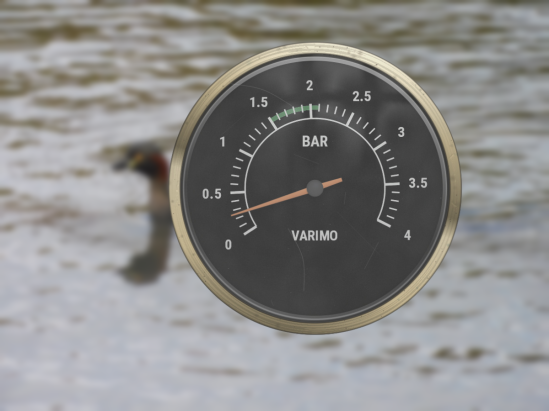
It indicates 0.25 bar
